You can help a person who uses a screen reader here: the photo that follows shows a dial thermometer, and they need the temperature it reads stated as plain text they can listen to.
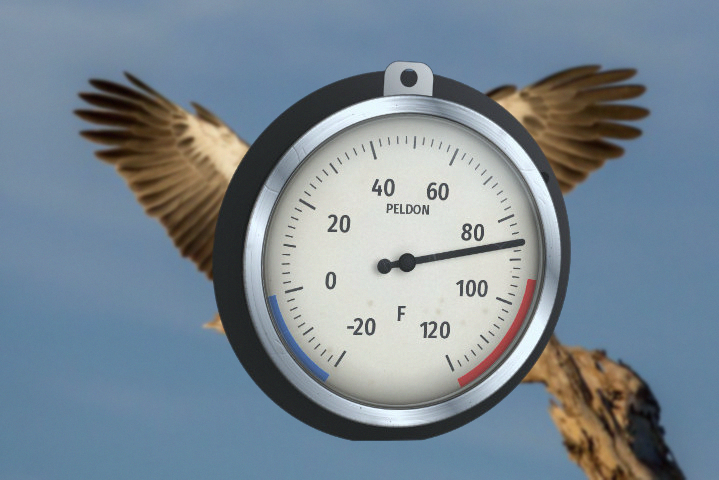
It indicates 86 °F
